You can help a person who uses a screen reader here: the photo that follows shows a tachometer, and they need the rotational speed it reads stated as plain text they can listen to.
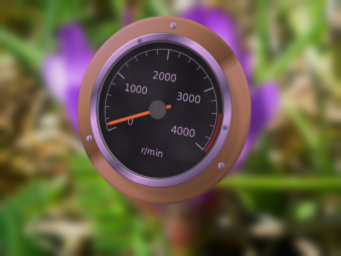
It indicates 100 rpm
